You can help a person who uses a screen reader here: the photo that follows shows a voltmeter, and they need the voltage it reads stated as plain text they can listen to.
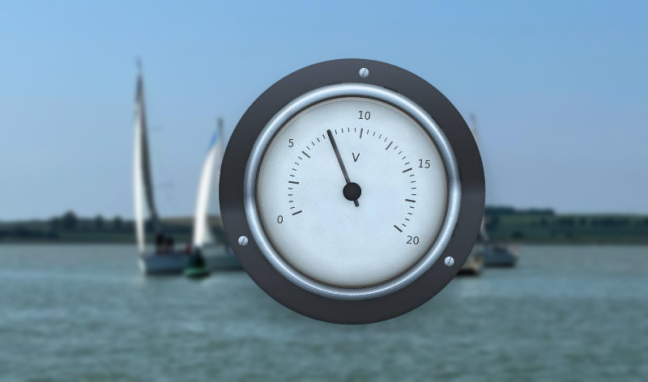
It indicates 7.5 V
